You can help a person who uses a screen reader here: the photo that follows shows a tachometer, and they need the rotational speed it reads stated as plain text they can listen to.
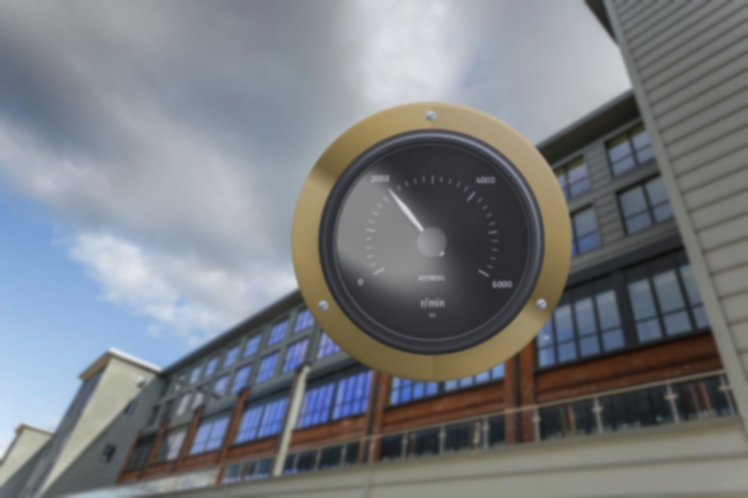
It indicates 2000 rpm
